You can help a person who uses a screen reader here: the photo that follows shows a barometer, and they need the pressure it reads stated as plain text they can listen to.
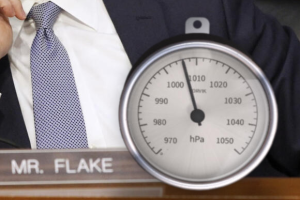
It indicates 1006 hPa
